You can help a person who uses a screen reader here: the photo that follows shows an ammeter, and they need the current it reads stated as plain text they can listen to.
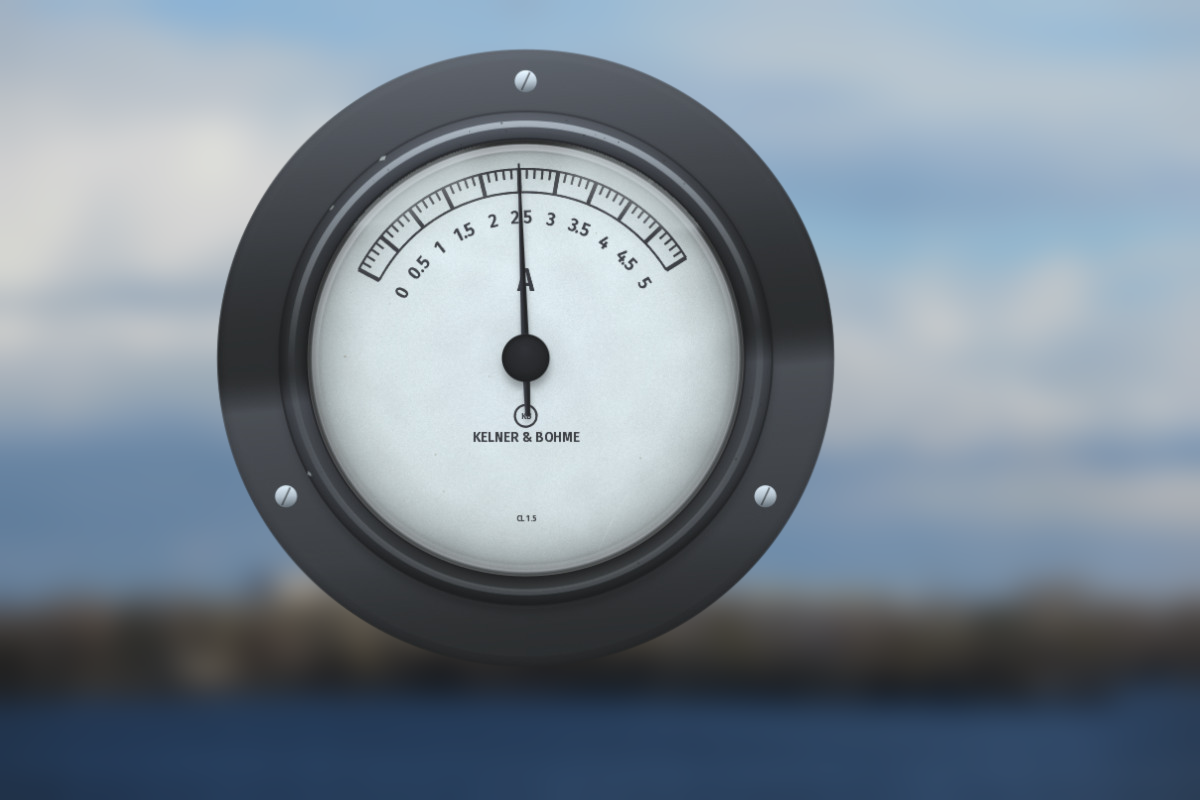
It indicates 2.5 A
